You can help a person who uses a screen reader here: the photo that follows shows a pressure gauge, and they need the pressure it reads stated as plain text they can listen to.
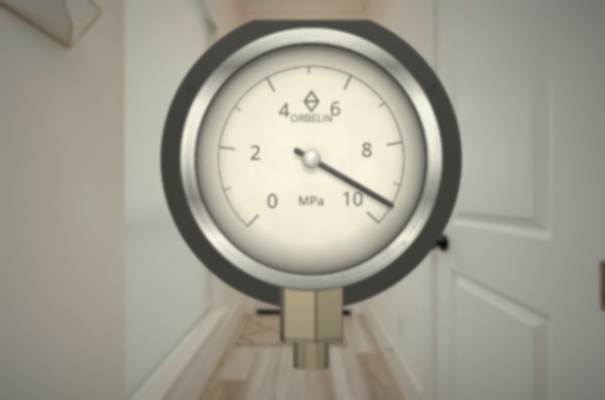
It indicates 9.5 MPa
